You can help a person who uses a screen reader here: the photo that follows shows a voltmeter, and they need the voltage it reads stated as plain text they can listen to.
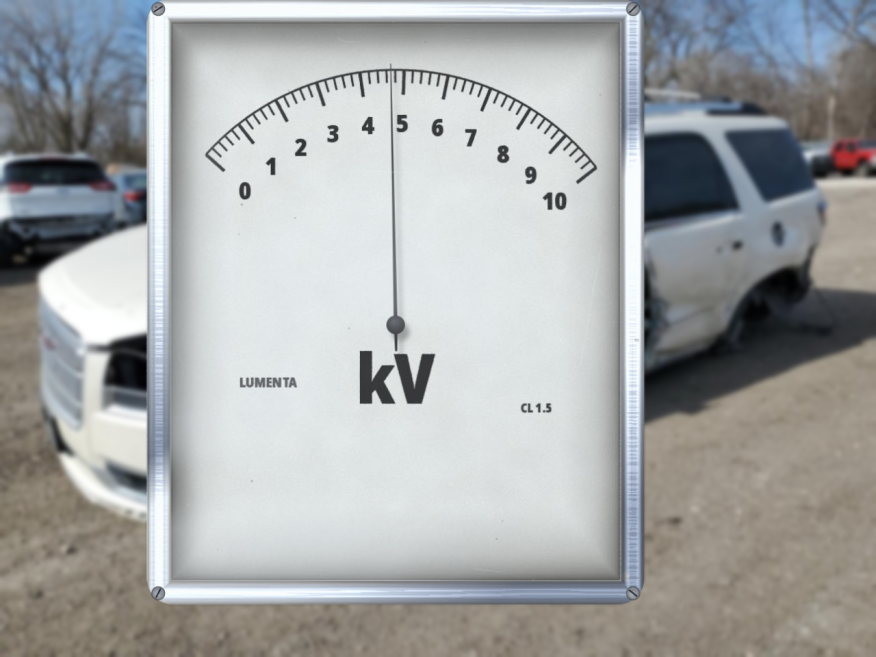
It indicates 4.7 kV
